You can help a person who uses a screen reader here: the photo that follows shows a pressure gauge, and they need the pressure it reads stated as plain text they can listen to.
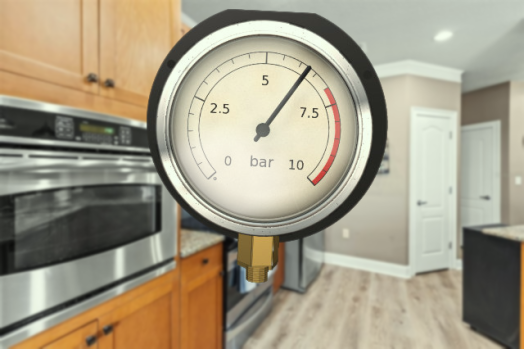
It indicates 6.25 bar
